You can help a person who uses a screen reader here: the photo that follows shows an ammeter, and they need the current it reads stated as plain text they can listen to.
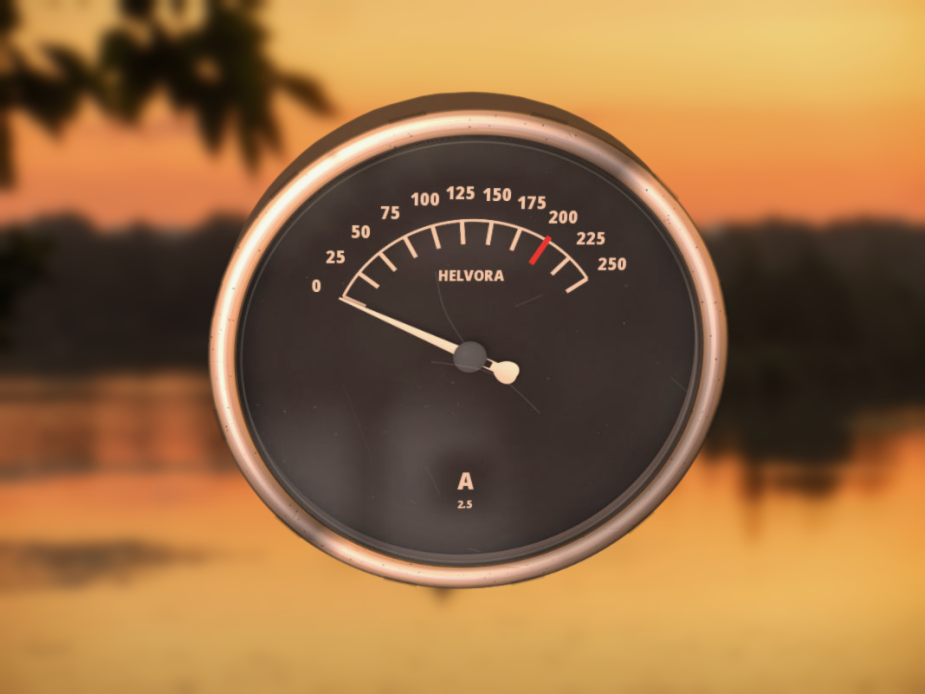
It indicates 0 A
